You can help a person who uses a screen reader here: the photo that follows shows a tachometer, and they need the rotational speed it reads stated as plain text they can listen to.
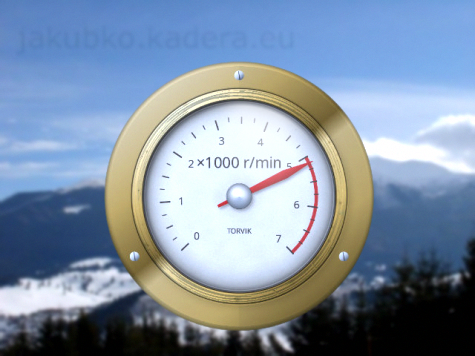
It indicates 5125 rpm
